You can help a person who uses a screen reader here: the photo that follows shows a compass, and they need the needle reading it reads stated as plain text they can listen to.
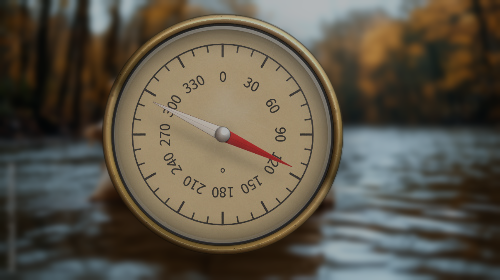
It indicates 115 °
